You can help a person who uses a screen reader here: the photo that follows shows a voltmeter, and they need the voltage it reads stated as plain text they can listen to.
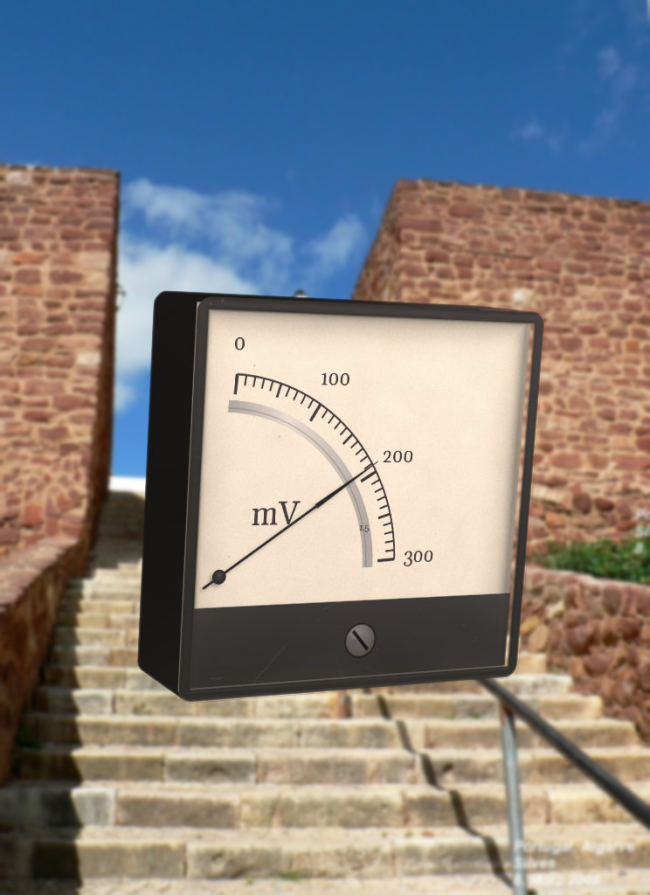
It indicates 190 mV
